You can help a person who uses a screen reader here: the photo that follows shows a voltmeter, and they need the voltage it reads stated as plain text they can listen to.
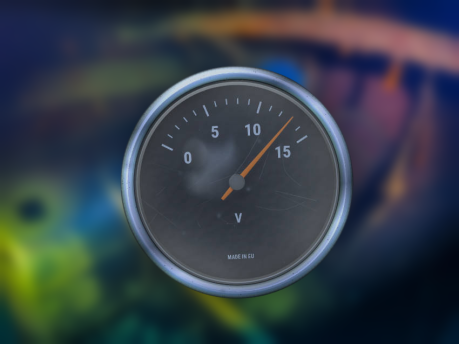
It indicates 13 V
